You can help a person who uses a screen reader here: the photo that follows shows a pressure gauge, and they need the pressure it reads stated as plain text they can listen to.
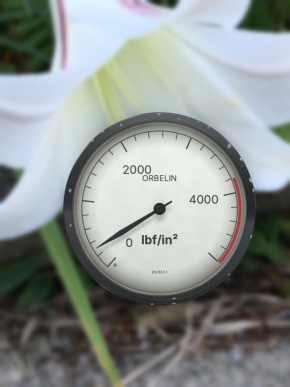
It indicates 300 psi
